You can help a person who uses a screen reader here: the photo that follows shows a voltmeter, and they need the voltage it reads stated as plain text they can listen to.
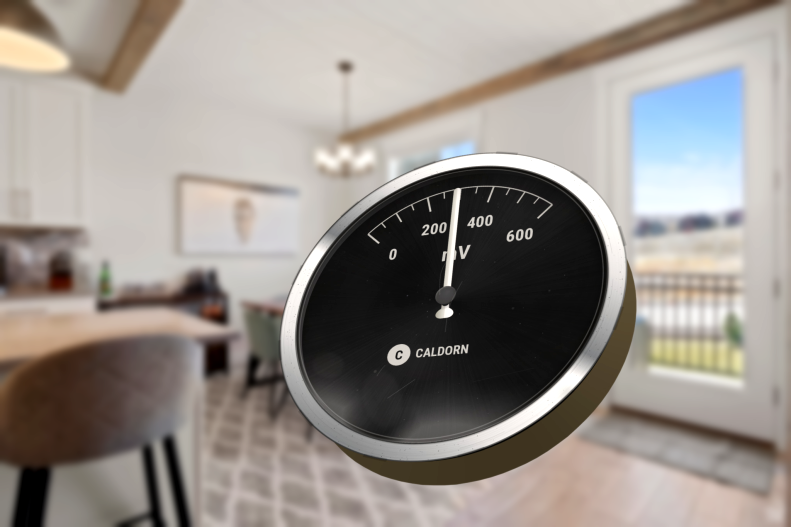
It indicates 300 mV
